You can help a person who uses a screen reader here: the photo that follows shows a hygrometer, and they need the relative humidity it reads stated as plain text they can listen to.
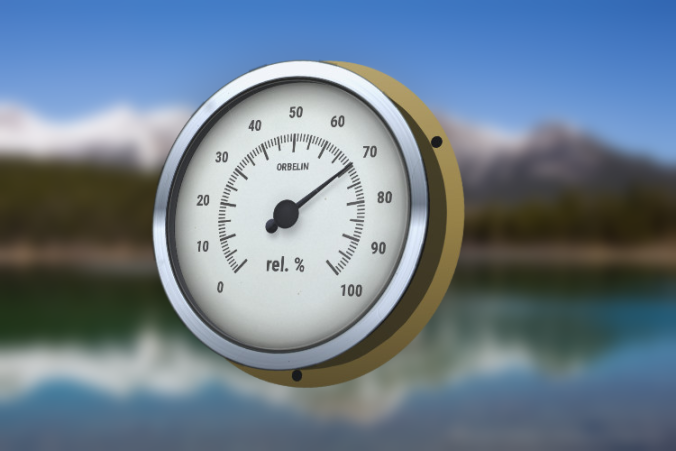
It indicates 70 %
